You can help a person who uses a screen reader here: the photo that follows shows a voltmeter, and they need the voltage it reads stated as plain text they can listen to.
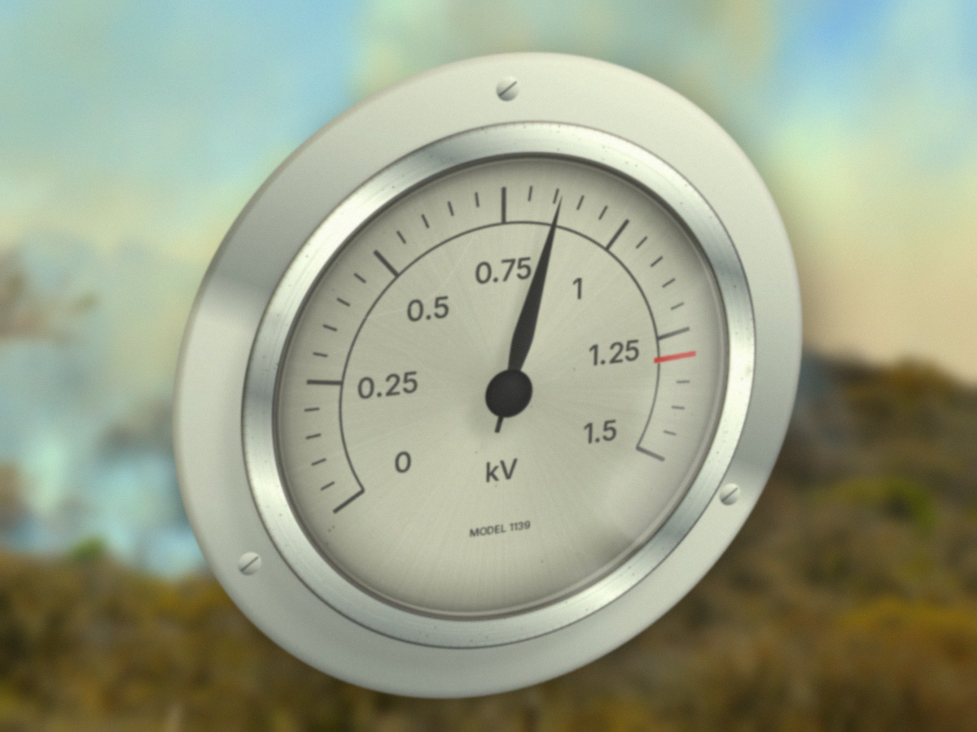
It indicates 0.85 kV
